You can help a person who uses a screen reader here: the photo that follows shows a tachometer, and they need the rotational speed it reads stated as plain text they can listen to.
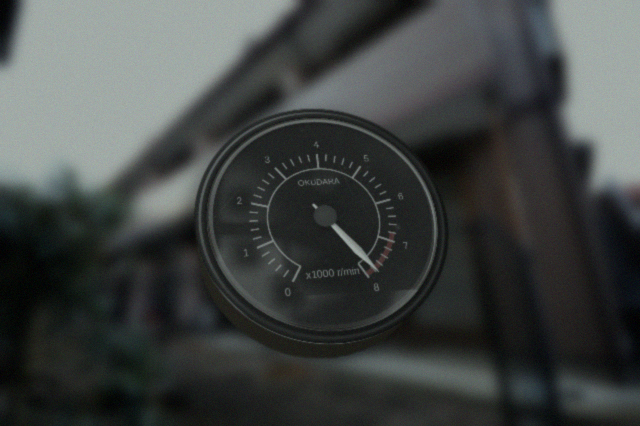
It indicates 7800 rpm
